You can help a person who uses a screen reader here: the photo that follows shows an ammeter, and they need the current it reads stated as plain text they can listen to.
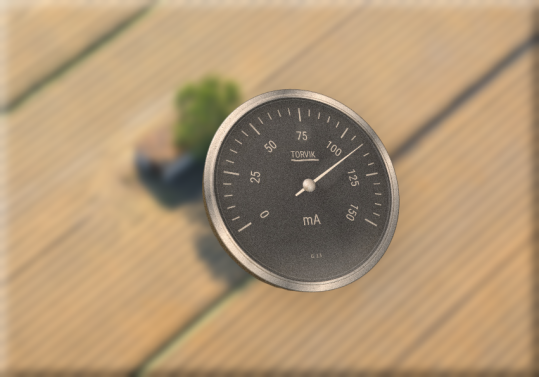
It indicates 110 mA
